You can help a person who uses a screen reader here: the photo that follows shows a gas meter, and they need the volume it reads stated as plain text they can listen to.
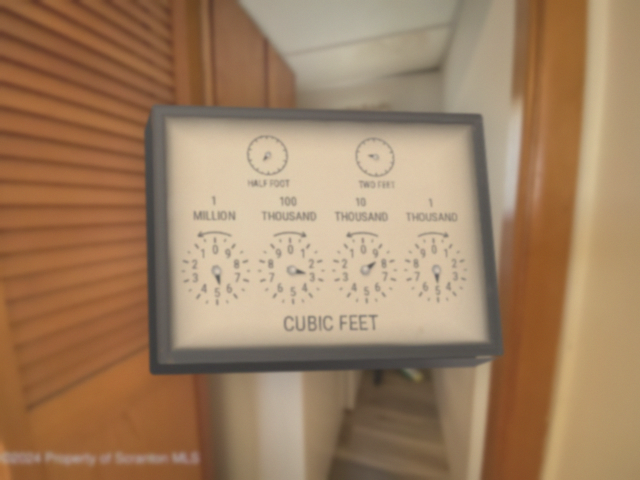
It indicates 528500 ft³
